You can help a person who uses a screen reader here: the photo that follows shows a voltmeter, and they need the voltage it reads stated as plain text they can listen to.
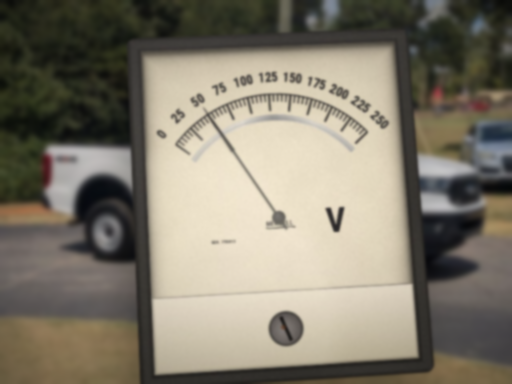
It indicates 50 V
